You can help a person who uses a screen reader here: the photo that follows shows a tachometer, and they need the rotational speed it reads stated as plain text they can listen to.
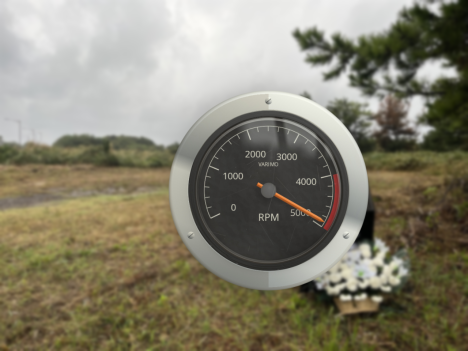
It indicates 4900 rpm
